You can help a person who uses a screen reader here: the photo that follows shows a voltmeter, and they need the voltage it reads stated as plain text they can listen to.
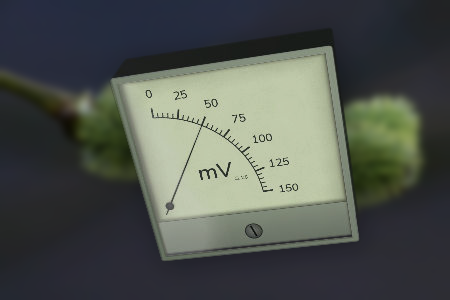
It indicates 50 mV
